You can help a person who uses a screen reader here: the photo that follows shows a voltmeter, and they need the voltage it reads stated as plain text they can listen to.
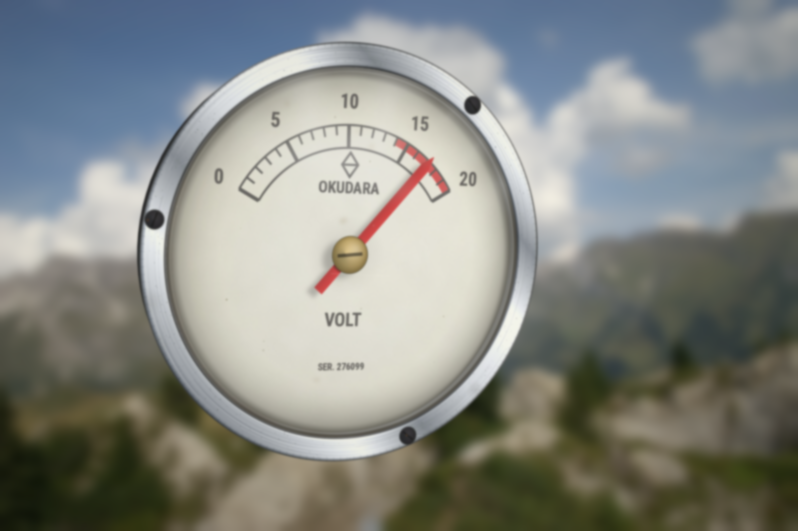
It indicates 17 V
